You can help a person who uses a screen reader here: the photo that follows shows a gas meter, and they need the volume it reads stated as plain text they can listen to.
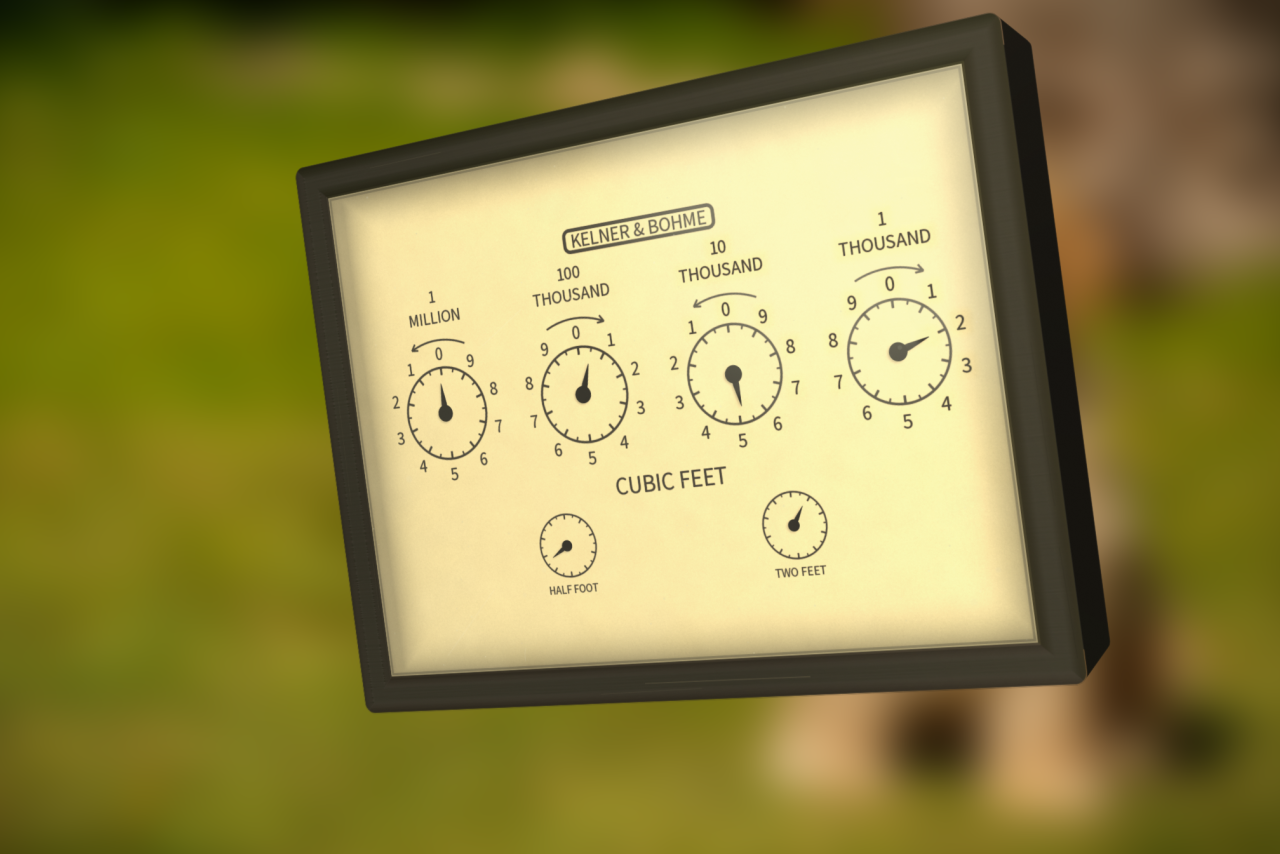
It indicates 5200 ft³
